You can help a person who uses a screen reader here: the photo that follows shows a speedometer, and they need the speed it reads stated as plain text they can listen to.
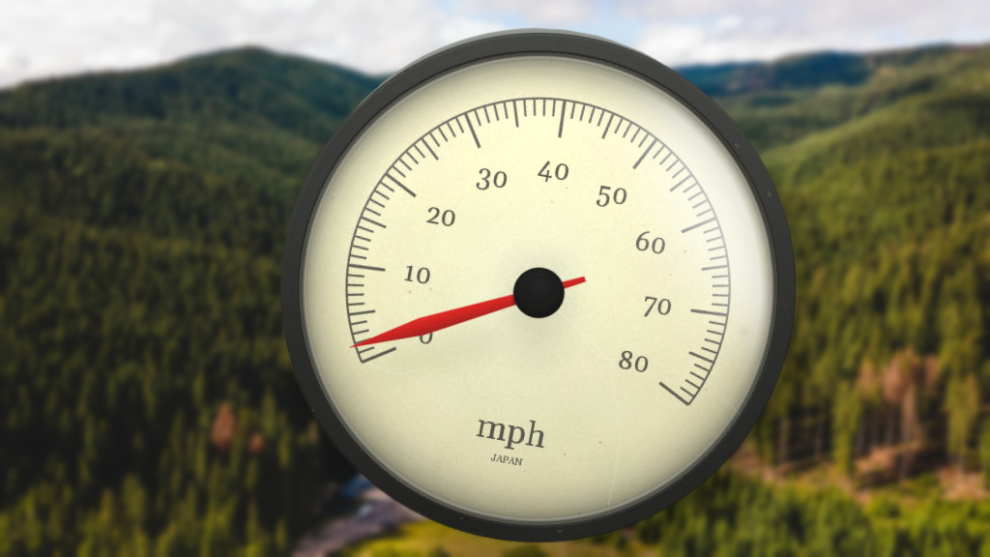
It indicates 2 mph
